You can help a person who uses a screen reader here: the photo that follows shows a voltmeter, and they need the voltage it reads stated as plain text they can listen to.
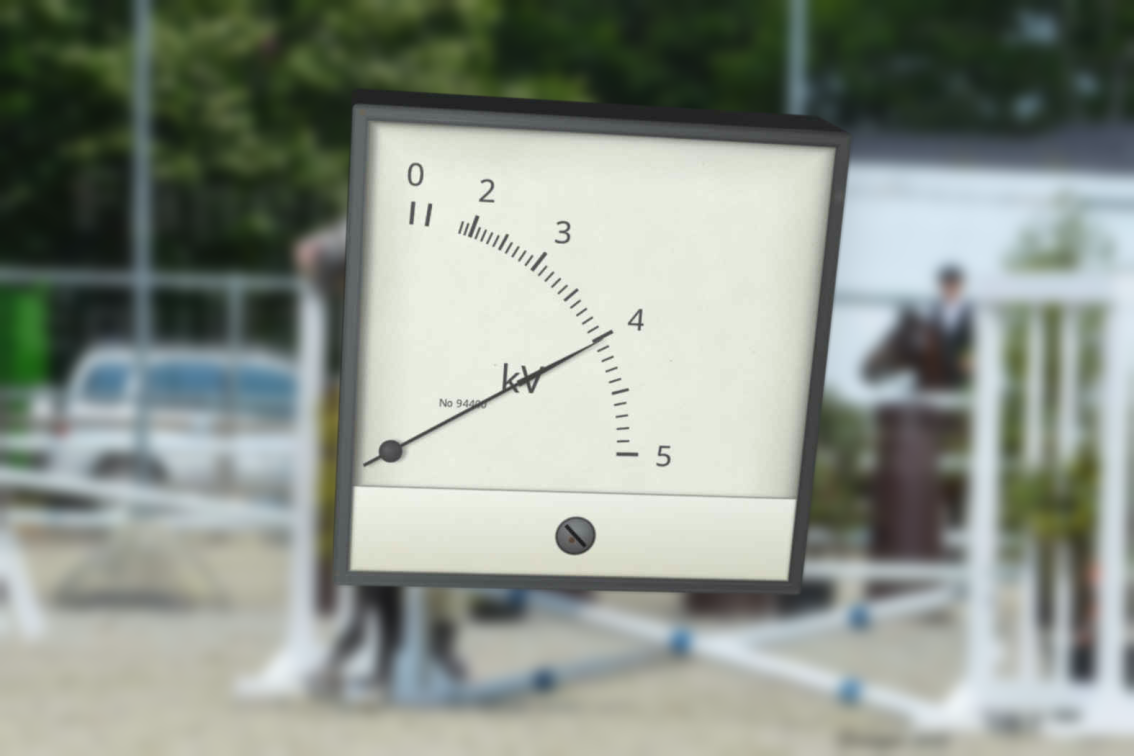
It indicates 4 kV
